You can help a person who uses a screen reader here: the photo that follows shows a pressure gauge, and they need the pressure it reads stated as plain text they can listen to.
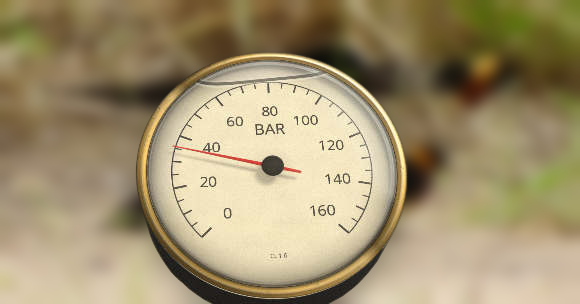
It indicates 35 bar
